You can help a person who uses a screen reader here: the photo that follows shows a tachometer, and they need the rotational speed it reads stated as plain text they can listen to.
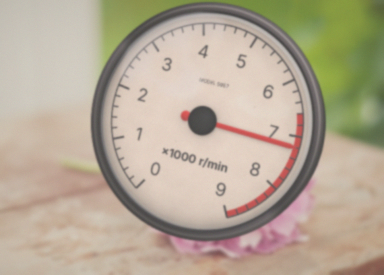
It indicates 7200 rpm
